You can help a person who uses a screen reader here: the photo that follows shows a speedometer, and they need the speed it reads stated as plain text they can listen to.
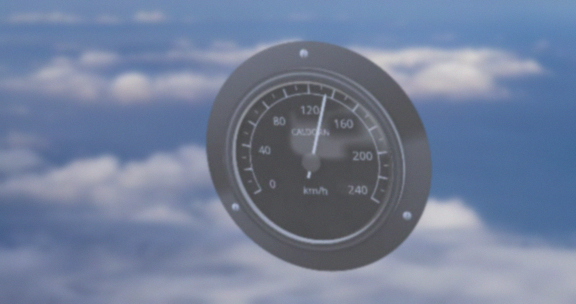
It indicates 135 km/h
